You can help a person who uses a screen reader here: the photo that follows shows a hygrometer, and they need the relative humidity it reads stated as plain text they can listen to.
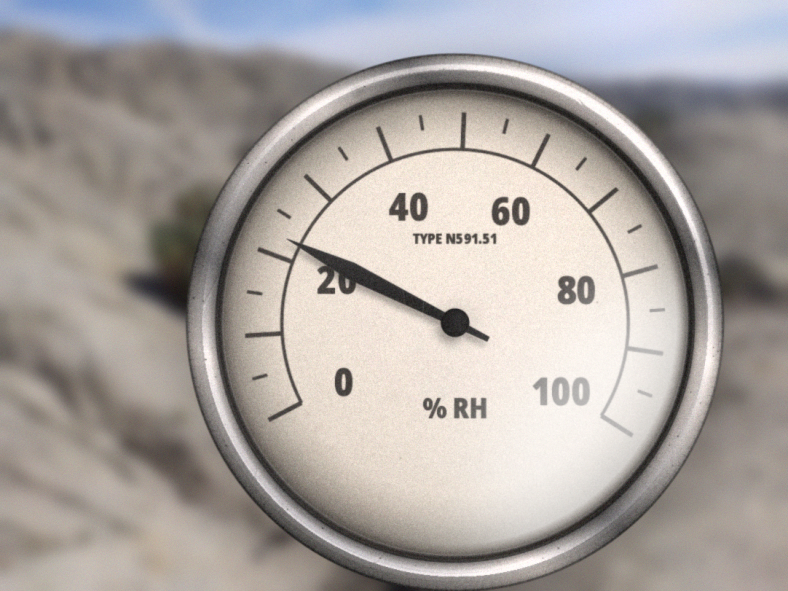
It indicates 22.5 %
